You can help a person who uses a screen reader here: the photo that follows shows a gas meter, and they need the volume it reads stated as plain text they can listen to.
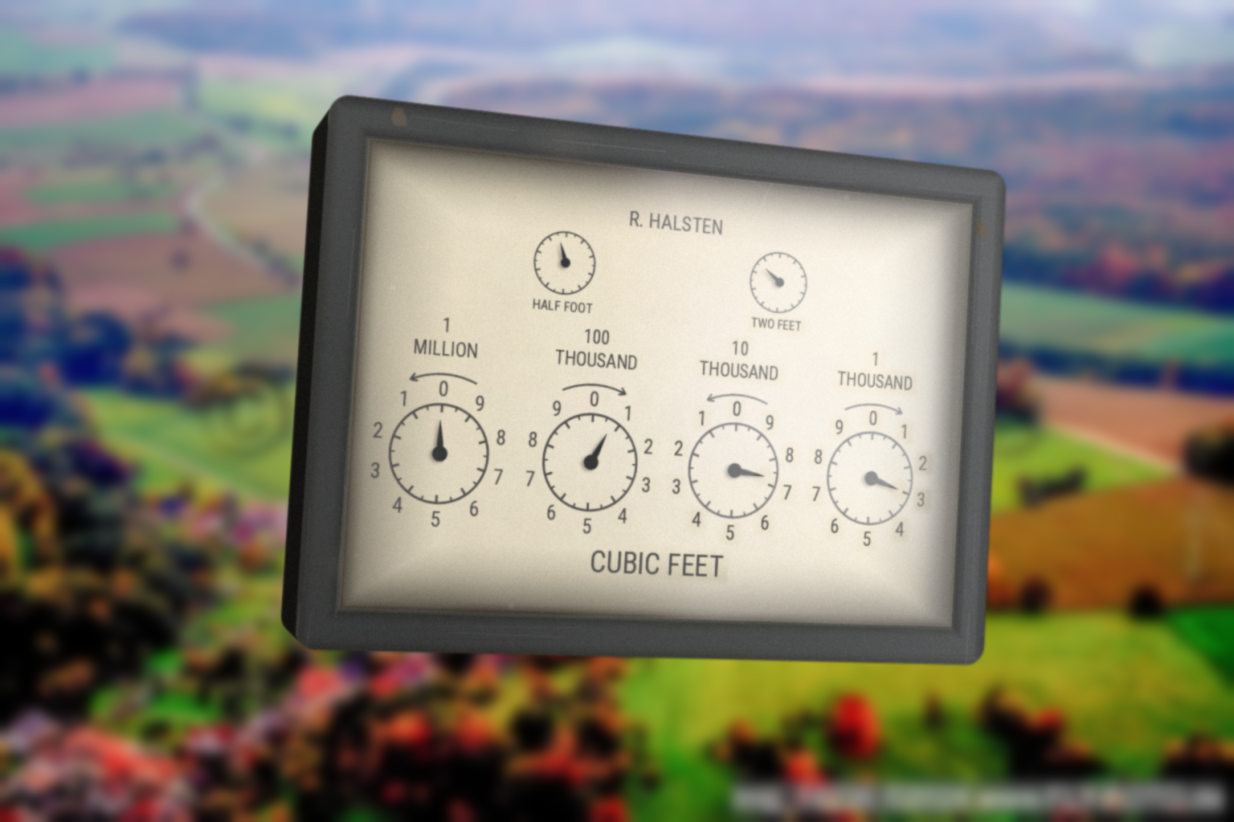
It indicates 7300 ft³
